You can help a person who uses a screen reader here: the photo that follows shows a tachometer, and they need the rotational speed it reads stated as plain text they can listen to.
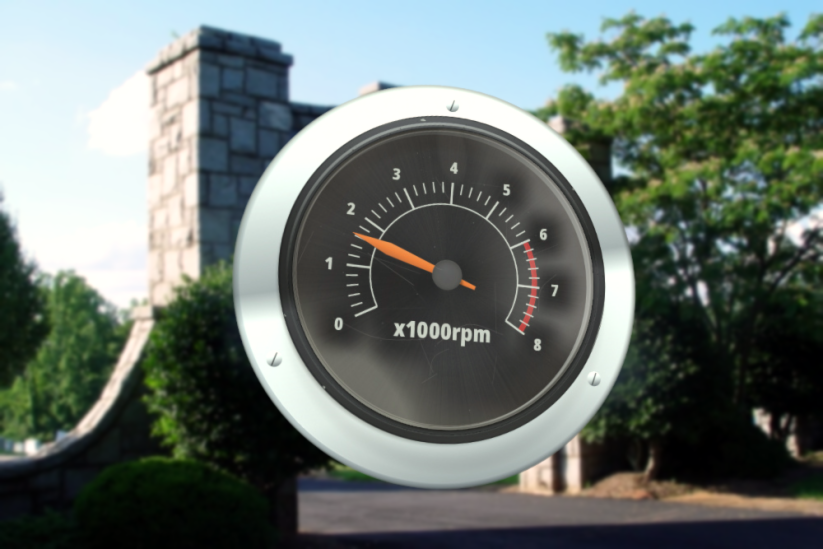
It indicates 1600 rpm
